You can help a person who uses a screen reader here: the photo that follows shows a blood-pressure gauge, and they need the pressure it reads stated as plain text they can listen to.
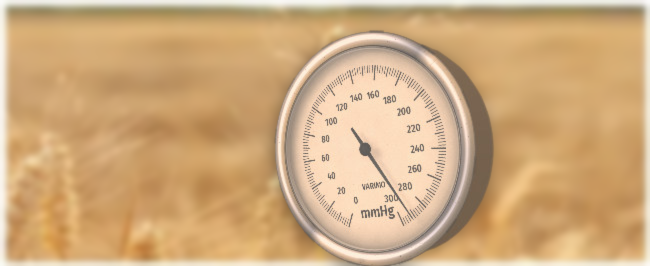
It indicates 290 mmHg
